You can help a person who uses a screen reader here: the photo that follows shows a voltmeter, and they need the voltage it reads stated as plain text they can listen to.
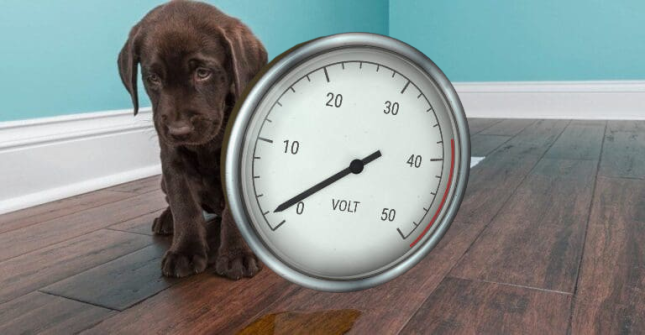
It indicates 2 V
